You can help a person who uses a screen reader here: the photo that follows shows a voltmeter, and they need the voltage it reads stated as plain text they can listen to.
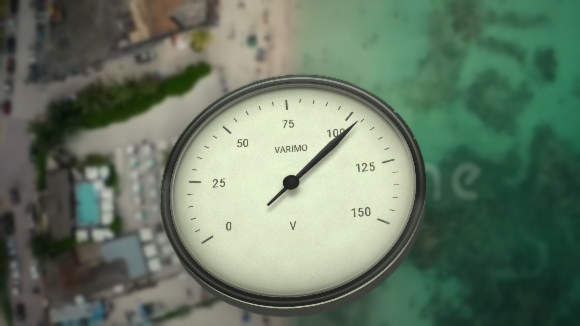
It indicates 105 V
